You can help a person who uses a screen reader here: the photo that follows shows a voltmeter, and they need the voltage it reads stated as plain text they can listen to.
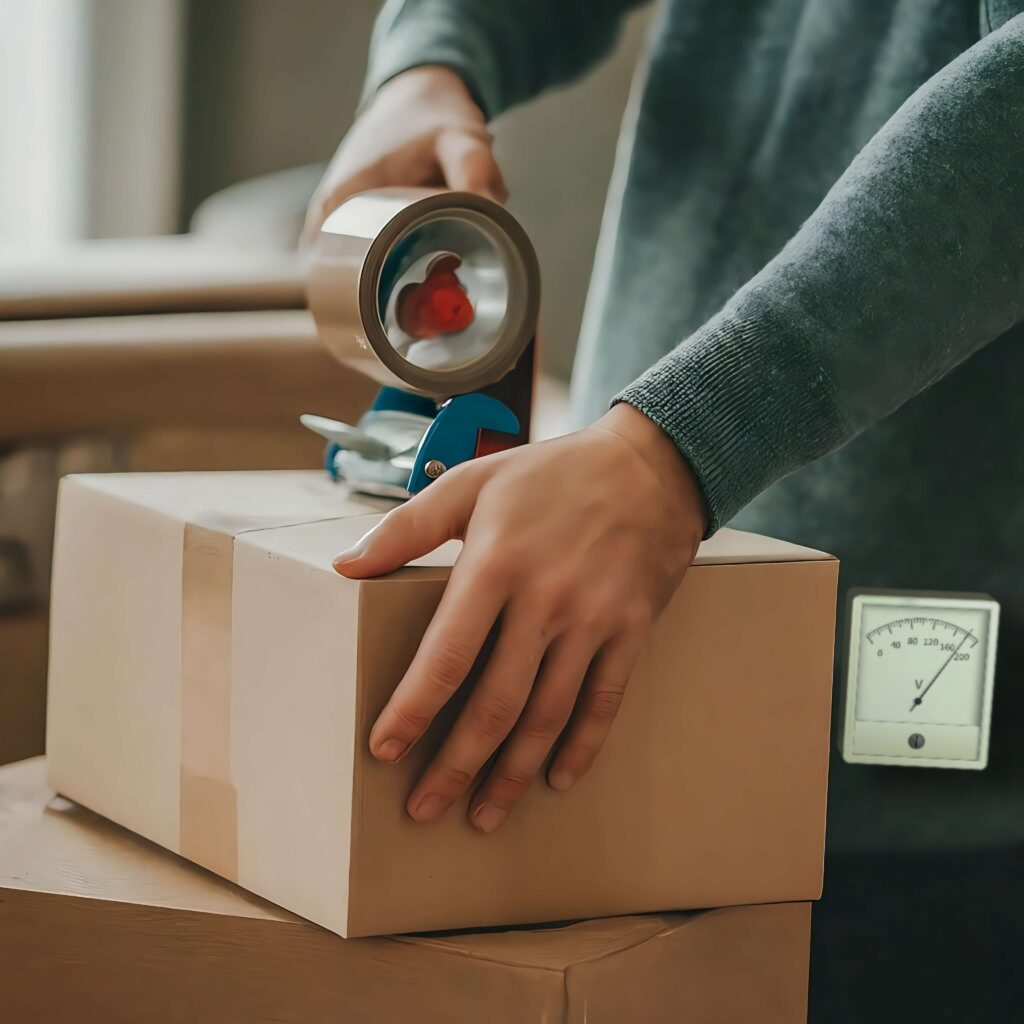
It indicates 180 V
